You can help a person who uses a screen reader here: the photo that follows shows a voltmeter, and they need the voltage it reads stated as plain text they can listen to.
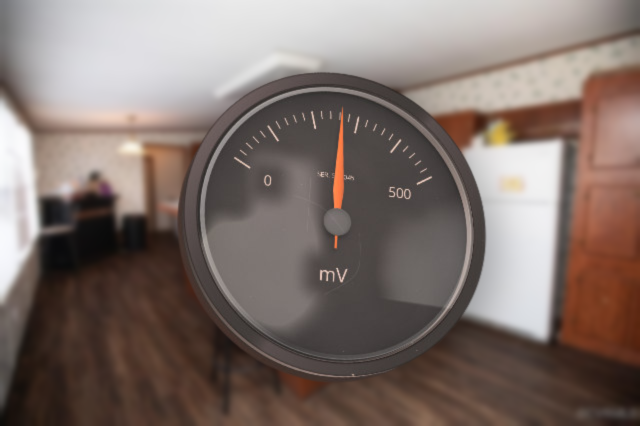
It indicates 260 mV
